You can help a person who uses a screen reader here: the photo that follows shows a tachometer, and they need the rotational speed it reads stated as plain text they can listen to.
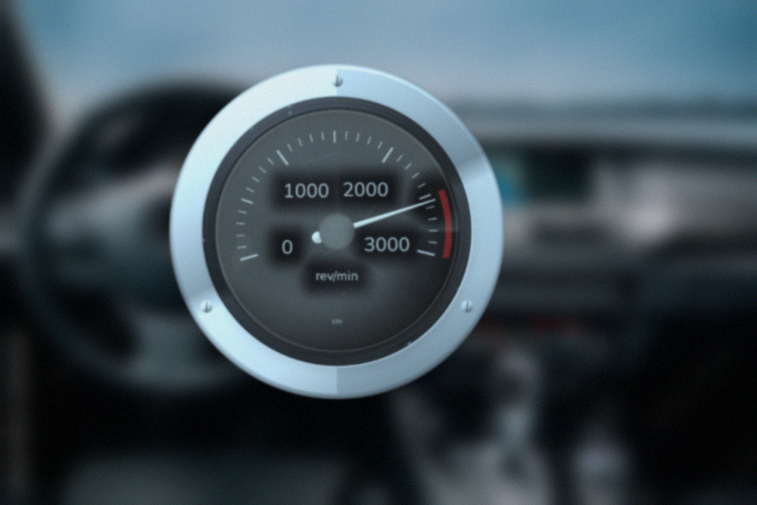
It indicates 2550 rpm
